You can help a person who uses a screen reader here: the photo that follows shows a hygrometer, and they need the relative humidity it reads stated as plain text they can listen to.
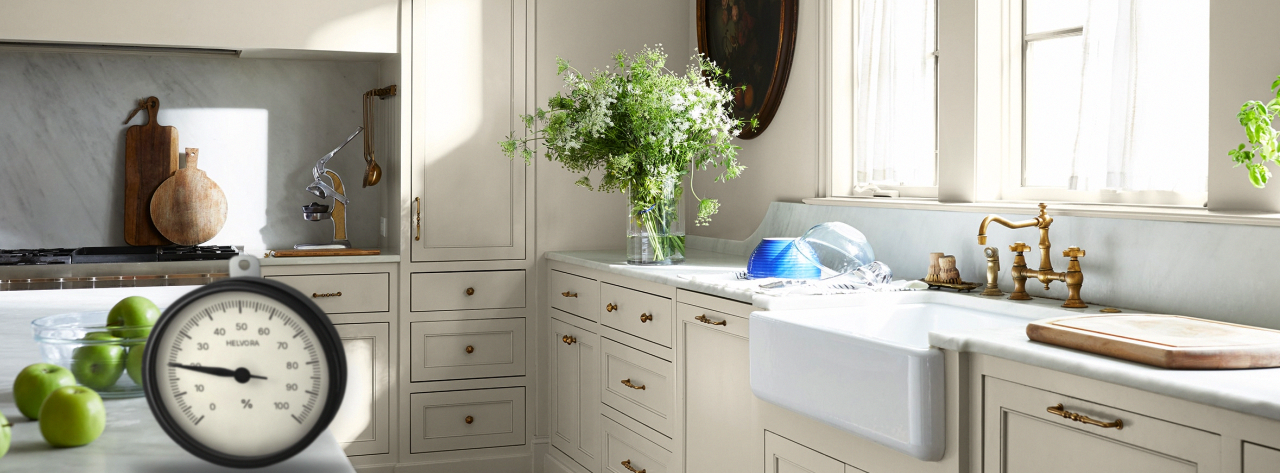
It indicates 20 %
